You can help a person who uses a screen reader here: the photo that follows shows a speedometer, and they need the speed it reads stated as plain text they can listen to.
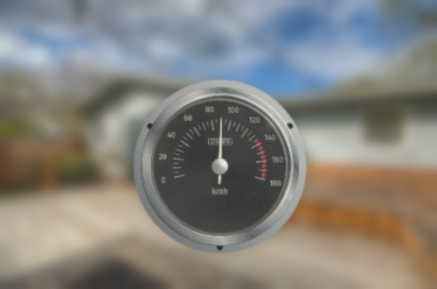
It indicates 90 km/h
